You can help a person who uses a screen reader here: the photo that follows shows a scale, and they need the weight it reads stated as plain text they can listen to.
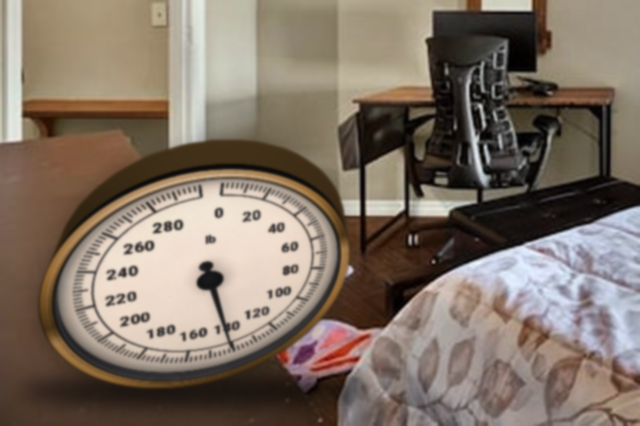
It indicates 140 lb
